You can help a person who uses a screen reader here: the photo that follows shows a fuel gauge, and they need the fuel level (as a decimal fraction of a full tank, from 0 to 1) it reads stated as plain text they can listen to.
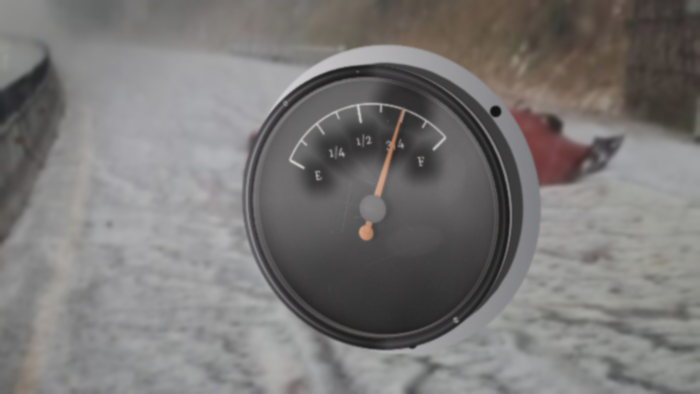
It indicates 0.75
